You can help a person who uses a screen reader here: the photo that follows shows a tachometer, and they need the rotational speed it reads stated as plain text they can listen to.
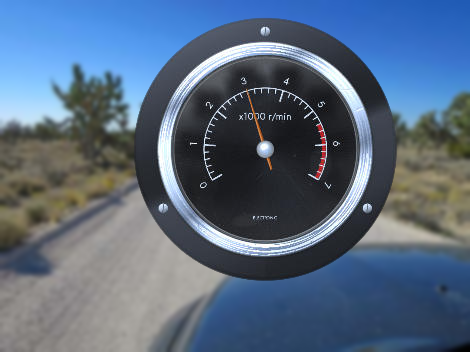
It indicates 3000 rpm
